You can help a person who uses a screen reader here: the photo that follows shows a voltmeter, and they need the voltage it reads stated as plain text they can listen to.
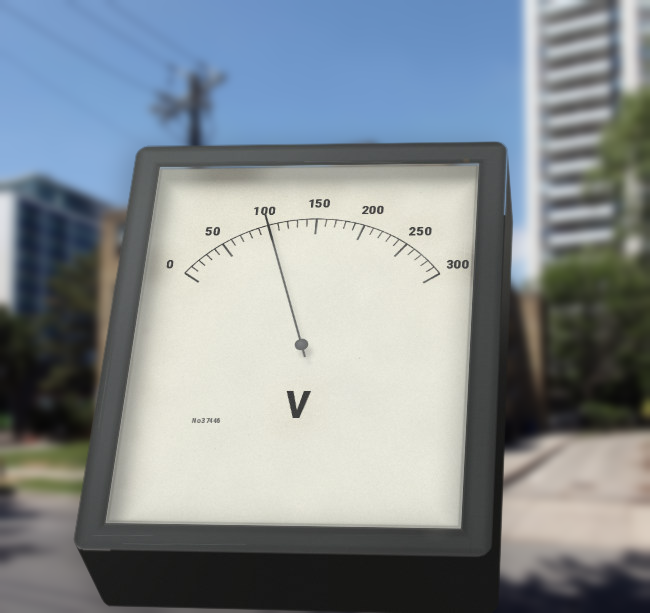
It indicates 100 V
